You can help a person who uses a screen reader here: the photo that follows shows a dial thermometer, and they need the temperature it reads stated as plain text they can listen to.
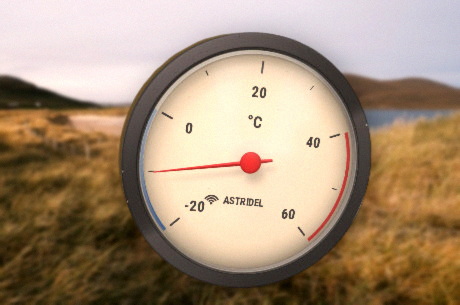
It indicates -10 °C
